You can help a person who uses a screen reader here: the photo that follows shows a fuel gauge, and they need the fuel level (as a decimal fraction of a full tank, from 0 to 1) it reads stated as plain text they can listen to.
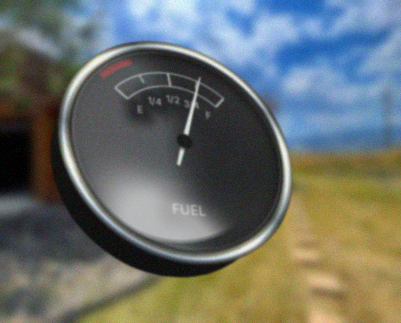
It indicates 0.75
